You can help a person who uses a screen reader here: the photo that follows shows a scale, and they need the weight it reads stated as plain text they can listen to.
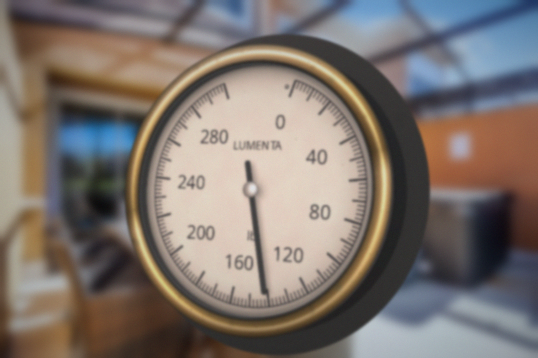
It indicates 140 lb
